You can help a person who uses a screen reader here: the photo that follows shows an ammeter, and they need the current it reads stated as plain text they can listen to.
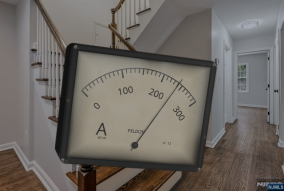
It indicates 240 A
